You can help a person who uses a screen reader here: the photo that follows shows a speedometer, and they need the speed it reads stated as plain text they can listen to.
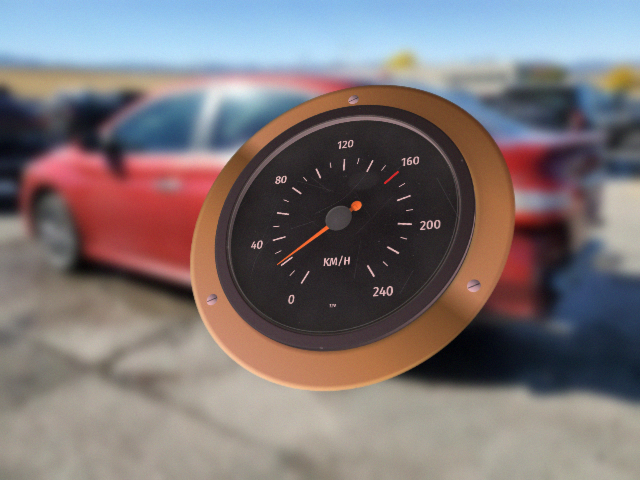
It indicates 20 km/h
